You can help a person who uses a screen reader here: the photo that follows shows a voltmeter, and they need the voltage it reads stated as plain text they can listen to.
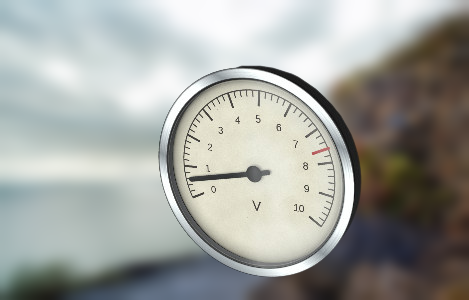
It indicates 0.6 V
